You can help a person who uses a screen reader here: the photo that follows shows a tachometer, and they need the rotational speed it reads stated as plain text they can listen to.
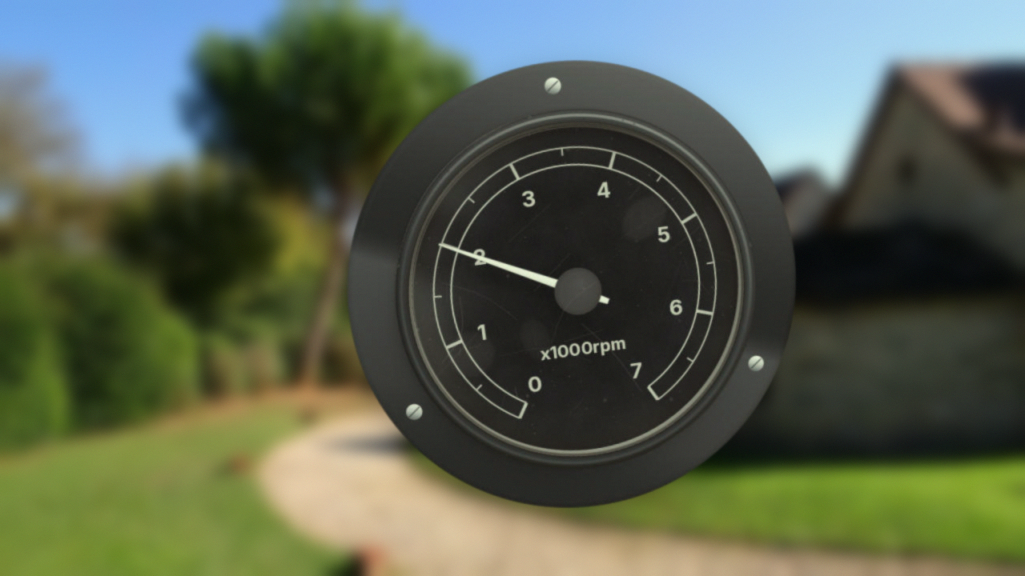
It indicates 2000 rpm
